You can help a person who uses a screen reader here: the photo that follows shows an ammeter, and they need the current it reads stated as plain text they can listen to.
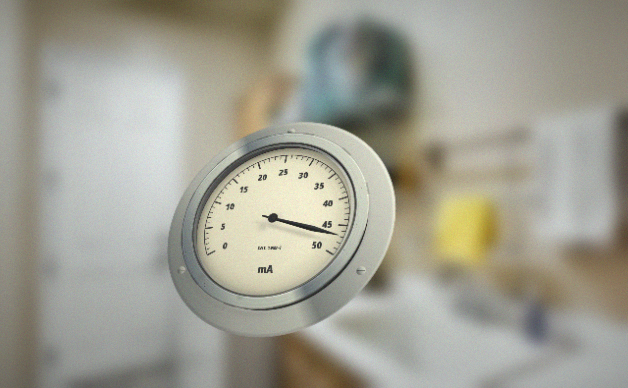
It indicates 47 mA
